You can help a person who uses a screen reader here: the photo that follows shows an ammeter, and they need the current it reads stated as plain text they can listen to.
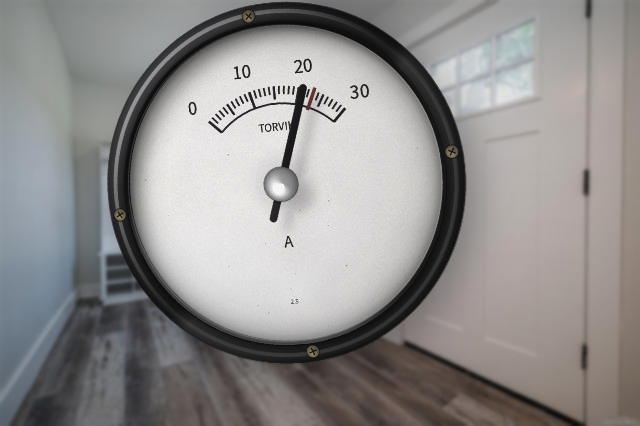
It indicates 21 A
